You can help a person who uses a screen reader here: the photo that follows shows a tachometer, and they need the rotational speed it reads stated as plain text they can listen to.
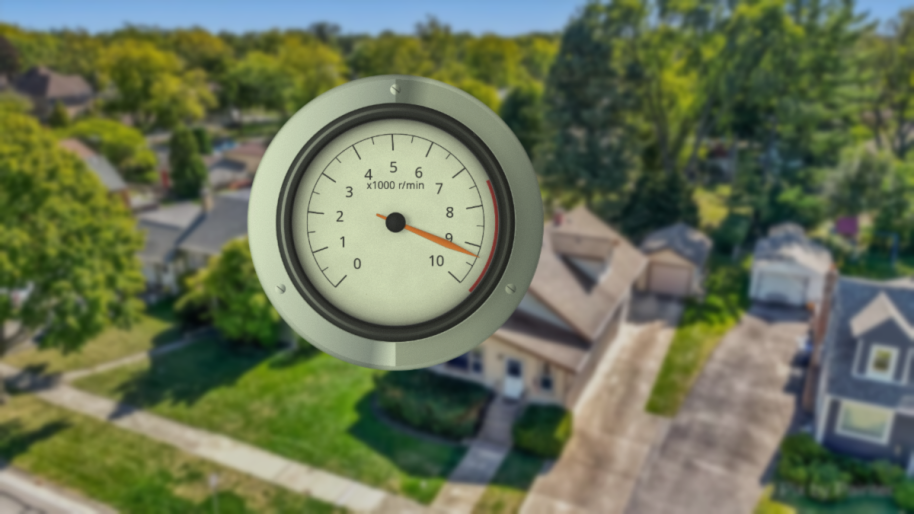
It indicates 9250 rpm
